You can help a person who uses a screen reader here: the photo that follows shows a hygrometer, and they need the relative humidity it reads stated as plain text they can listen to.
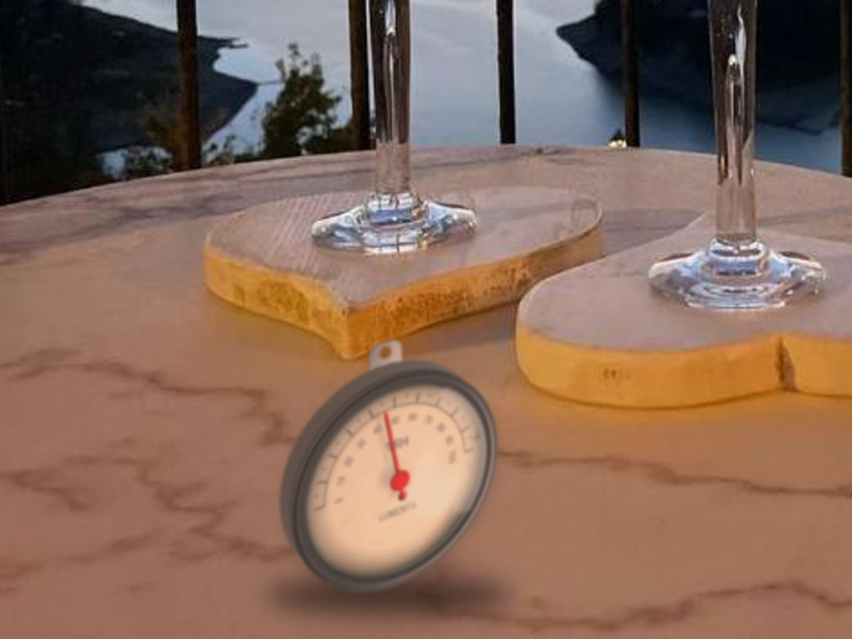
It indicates 45 %
